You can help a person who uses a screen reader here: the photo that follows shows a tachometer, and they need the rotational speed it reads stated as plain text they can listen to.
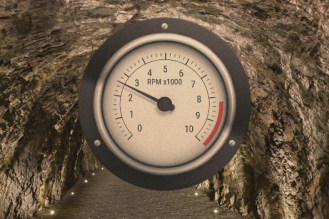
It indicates 2600 rpm
